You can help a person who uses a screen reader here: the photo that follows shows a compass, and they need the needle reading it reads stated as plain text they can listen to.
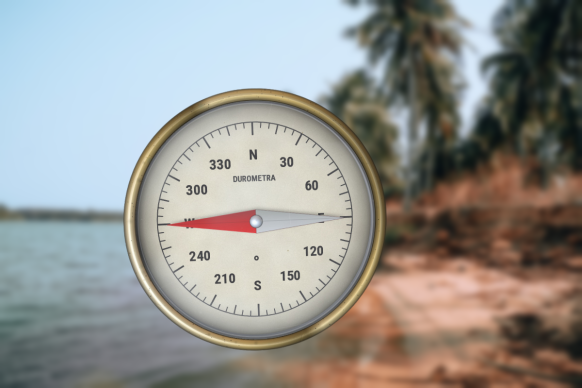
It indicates 270 °
